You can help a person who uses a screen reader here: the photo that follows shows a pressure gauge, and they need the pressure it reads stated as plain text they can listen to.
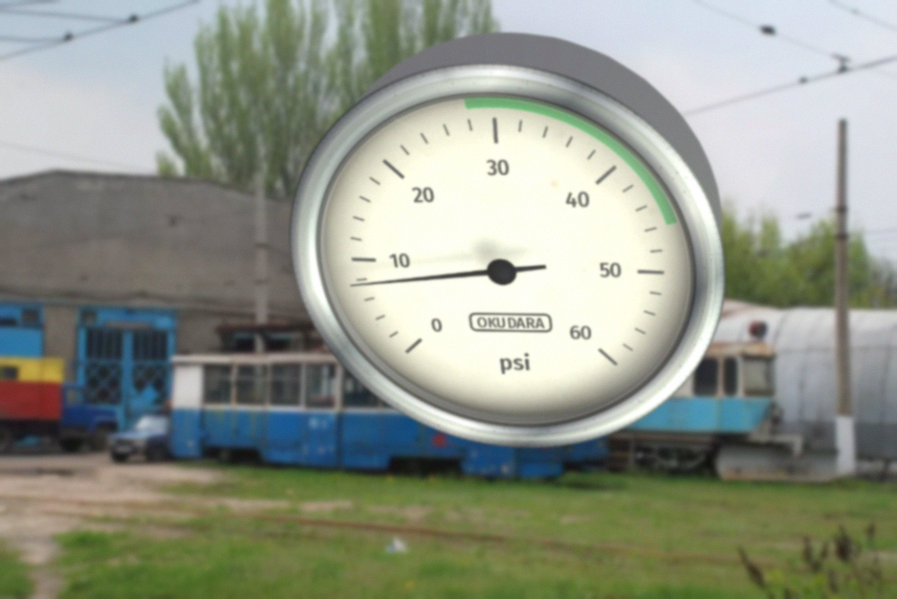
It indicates 8 psi
